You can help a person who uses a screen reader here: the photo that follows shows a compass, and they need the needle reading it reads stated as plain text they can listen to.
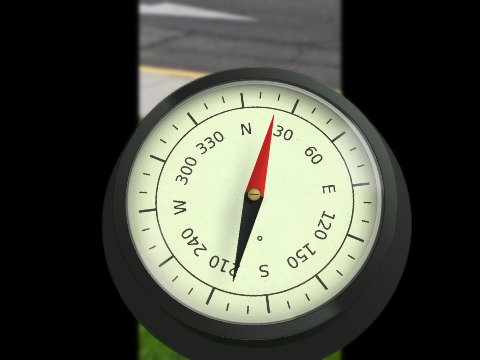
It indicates 20 °
